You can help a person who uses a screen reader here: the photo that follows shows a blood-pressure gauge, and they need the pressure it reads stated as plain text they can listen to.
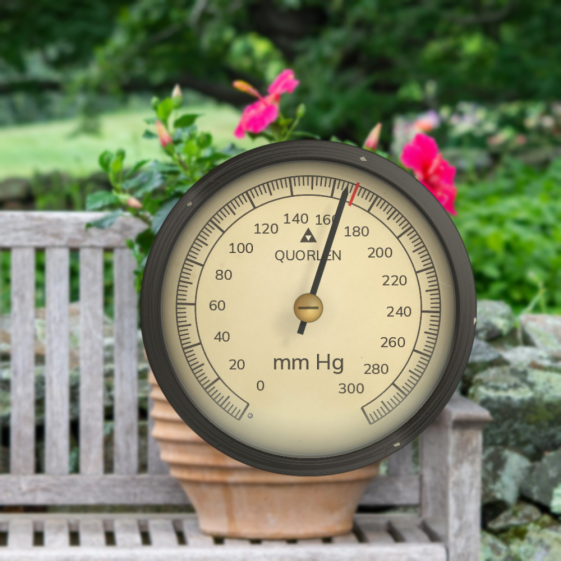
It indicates 166 mmHg
